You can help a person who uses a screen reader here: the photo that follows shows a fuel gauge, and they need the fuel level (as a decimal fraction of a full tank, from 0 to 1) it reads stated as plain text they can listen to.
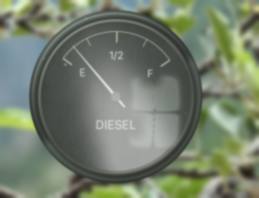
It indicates 0.125
